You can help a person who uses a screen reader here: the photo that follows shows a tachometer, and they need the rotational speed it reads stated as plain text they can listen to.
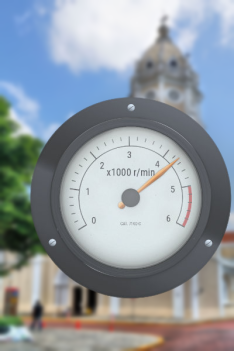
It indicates 4300 rpm
